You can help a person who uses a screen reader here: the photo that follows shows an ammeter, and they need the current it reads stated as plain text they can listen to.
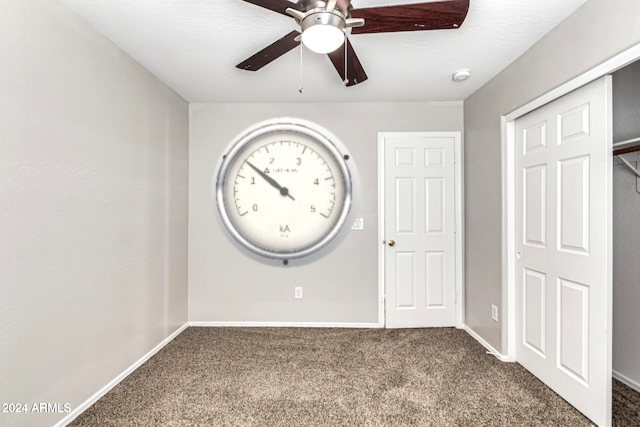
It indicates 1.4 kA
